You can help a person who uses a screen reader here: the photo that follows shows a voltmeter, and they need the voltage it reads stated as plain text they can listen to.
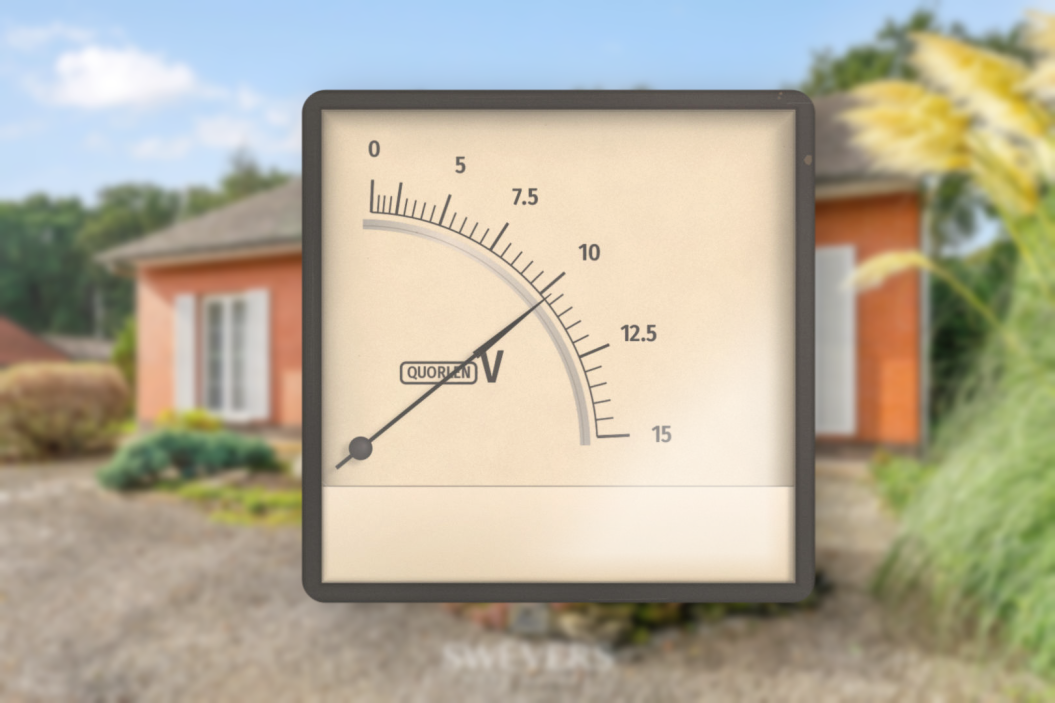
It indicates 10.25 V
